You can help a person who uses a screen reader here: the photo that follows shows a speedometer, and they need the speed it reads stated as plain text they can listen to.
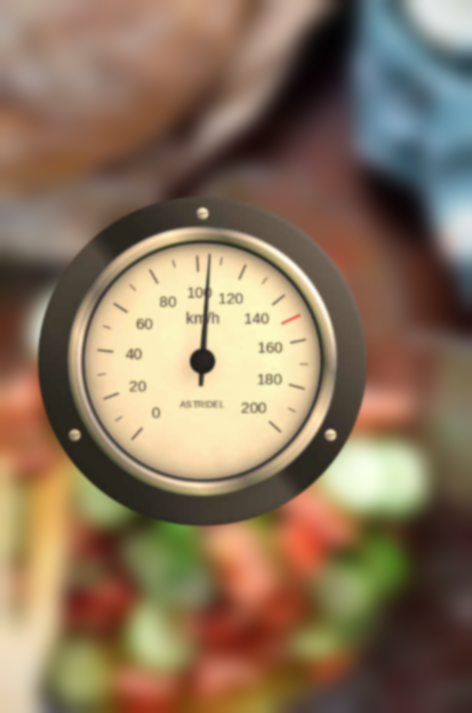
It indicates 105 km/h
